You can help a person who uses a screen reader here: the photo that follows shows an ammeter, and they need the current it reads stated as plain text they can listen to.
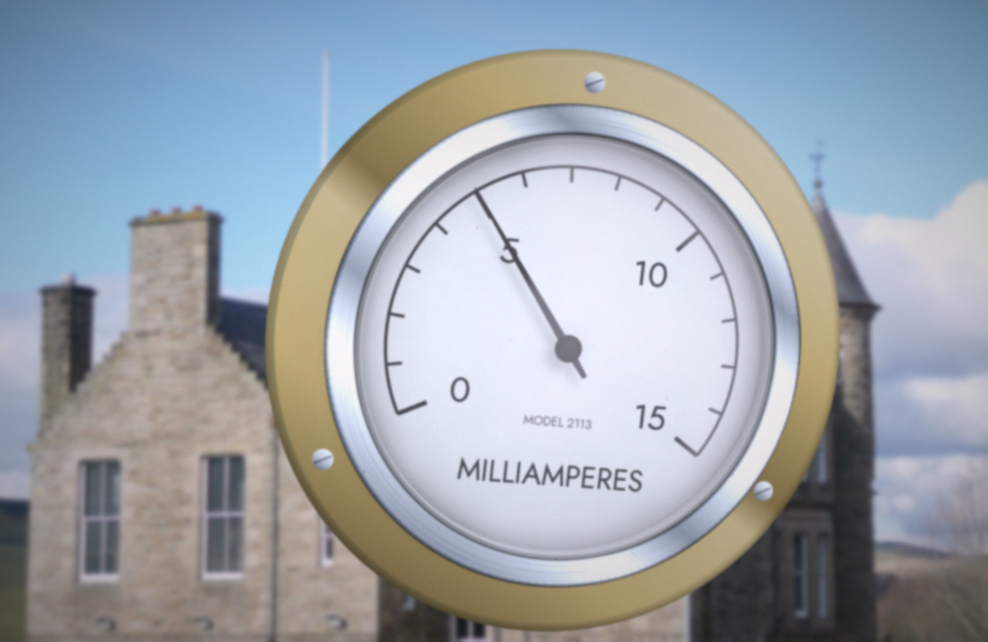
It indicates 5 mA
